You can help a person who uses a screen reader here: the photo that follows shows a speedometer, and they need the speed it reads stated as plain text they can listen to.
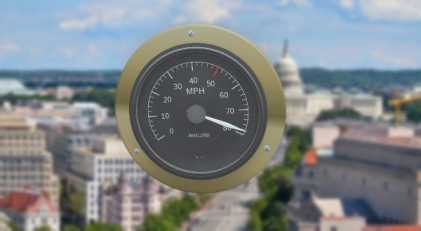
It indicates 78 mph
